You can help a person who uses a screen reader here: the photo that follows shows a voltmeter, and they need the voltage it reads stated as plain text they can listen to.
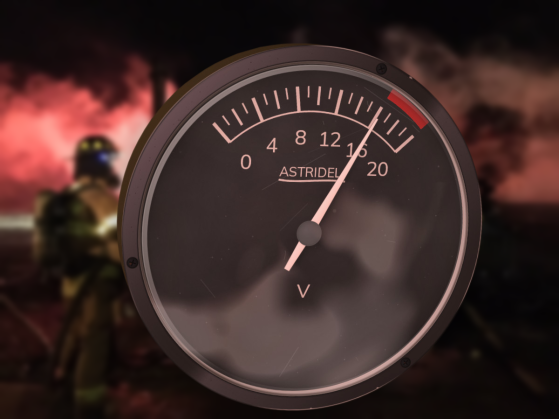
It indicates 16 V
